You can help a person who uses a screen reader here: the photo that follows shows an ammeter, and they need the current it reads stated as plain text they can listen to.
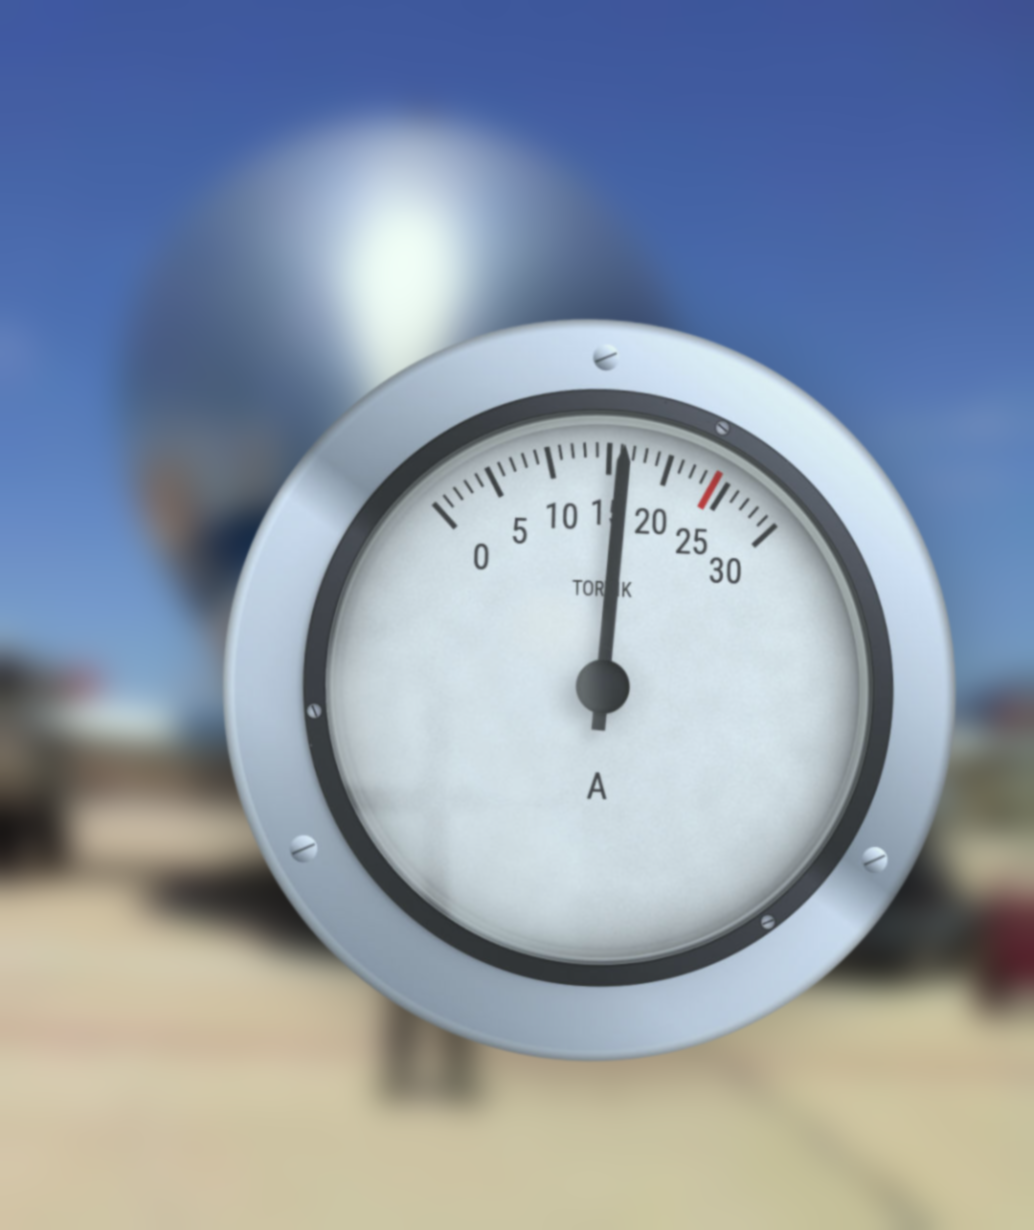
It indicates 16 A
